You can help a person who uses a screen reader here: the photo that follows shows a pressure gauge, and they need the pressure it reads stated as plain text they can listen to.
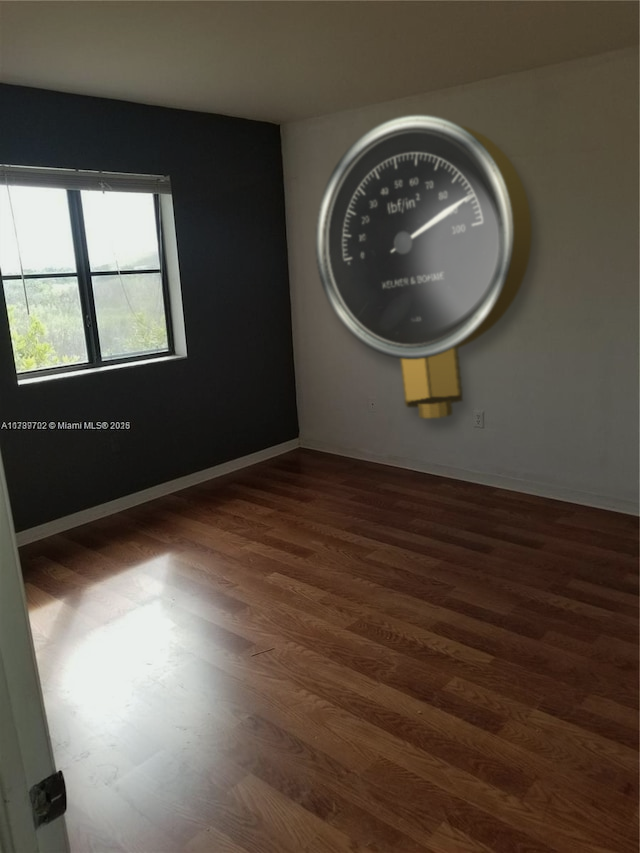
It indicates 90 psi
